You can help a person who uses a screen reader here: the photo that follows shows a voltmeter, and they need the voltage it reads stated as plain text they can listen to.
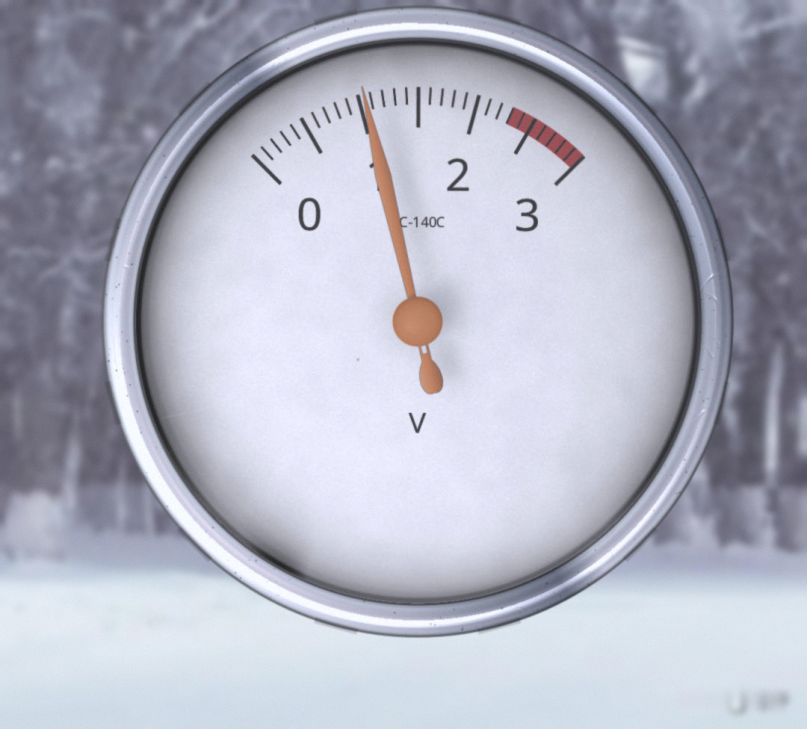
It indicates 1.05 V
